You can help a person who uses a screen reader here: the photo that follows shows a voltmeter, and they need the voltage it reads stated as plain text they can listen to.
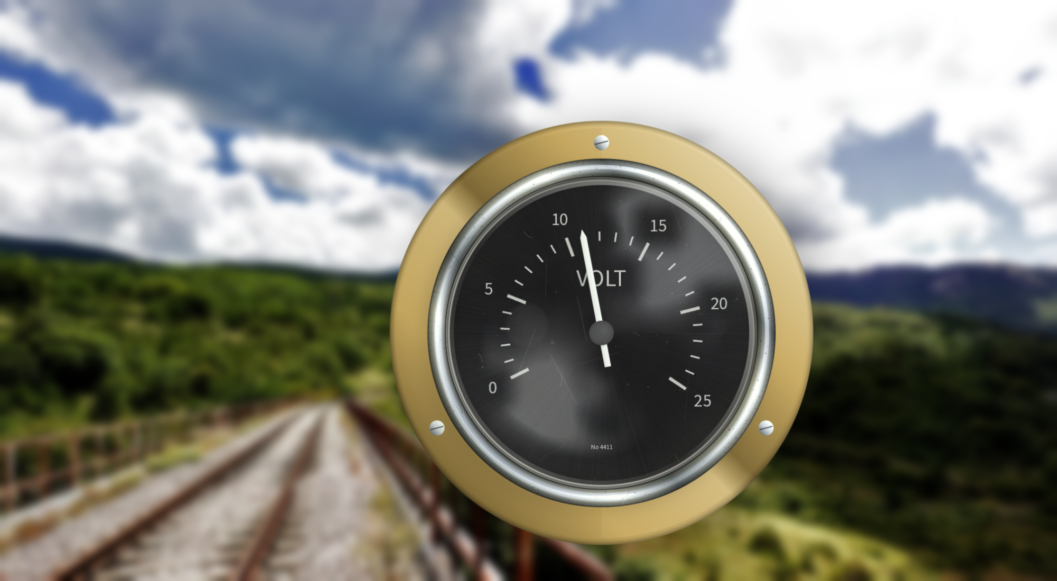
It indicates 11 V
